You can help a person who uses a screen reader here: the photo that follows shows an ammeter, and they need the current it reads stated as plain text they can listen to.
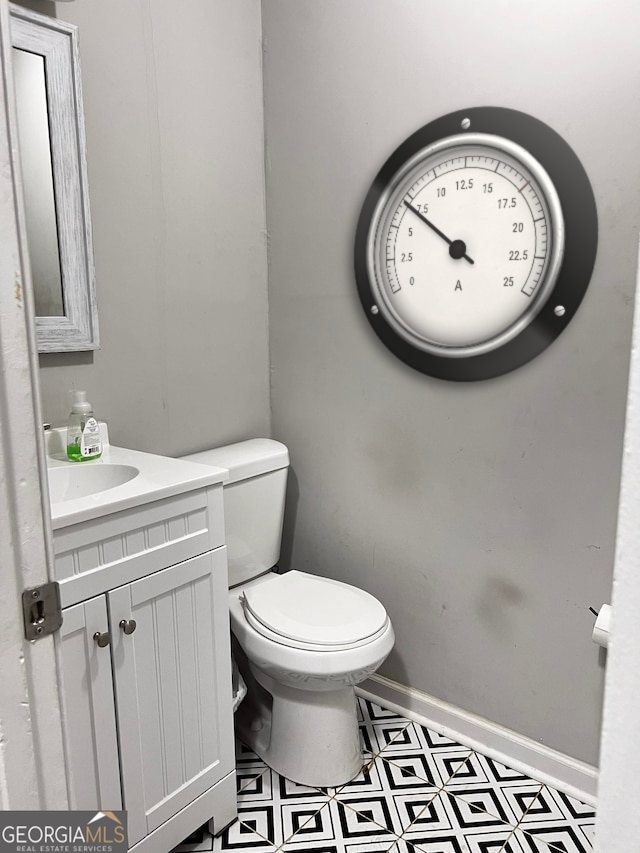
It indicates 7 A
